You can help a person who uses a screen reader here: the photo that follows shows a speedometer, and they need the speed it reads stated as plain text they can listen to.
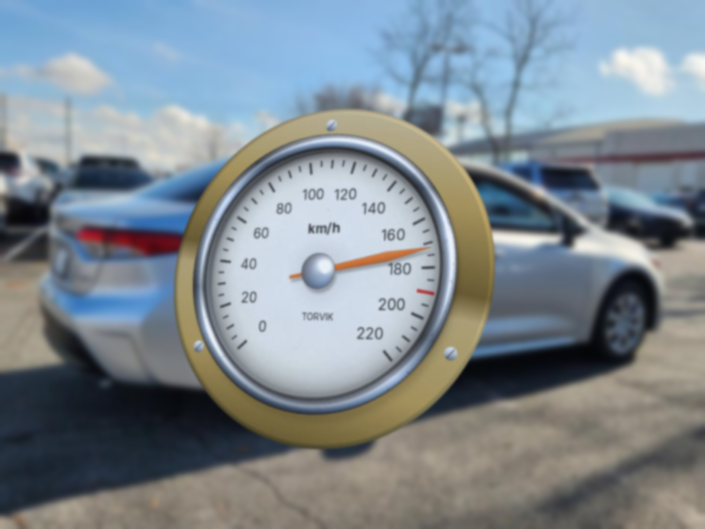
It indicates 172.5 km/h
